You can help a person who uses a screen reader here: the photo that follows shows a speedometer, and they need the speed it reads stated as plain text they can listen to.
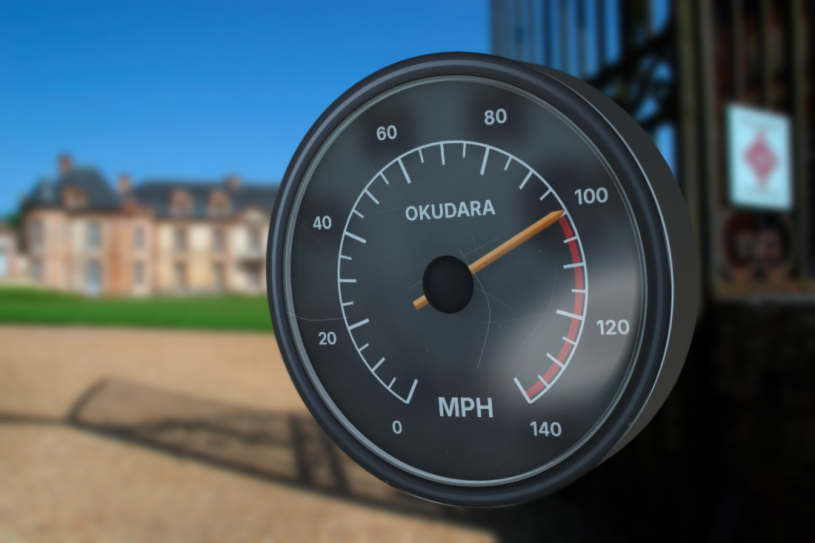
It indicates 100 mph
